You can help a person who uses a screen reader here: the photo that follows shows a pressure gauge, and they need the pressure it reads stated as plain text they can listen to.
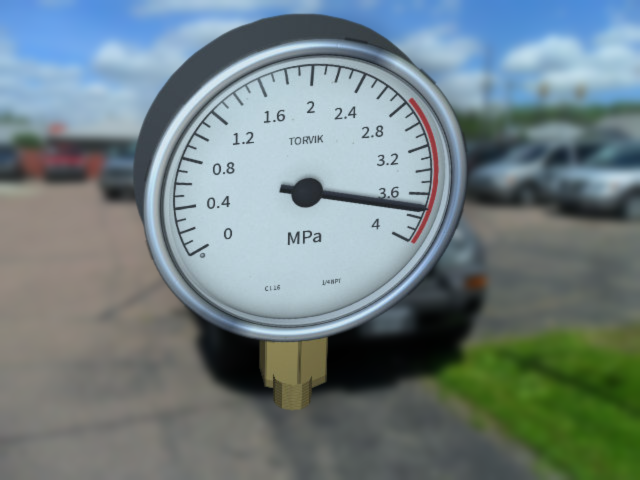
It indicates 3.7 MPa
